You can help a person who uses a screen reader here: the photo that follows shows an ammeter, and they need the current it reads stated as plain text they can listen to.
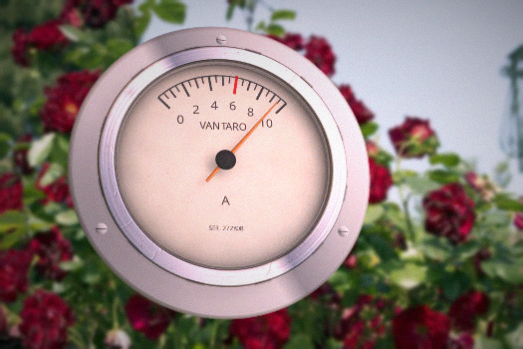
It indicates 9.5 A
